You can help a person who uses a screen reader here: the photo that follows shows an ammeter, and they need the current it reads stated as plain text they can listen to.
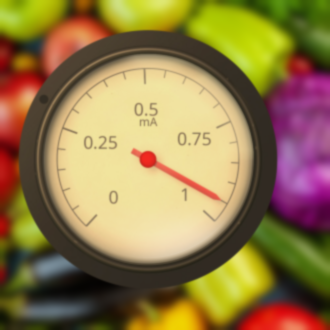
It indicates 0.95 mA
